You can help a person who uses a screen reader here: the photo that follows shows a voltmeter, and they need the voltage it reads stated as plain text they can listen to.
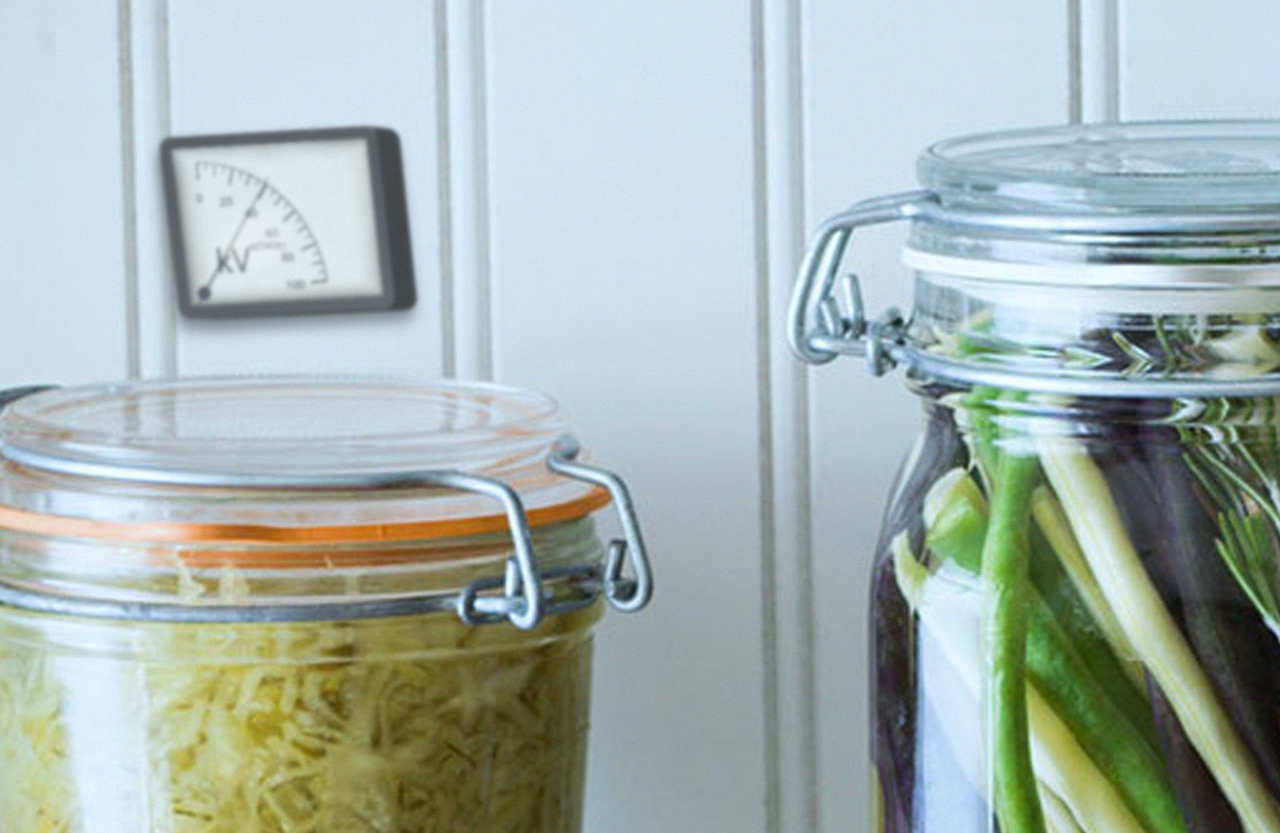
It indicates 40 kV
